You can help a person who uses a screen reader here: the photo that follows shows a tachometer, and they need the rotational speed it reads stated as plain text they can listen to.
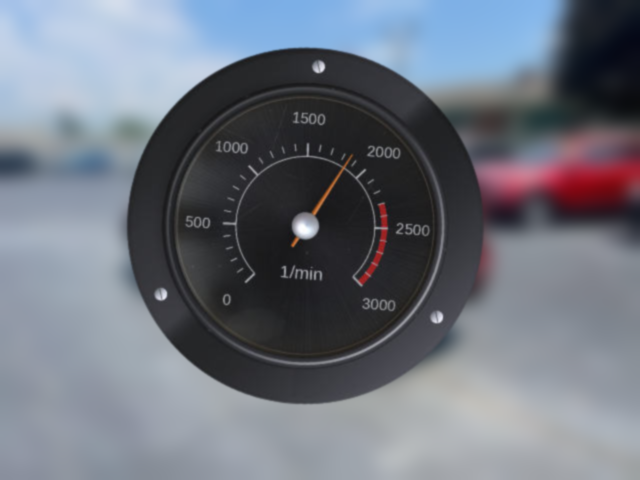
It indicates 1850 rpm
